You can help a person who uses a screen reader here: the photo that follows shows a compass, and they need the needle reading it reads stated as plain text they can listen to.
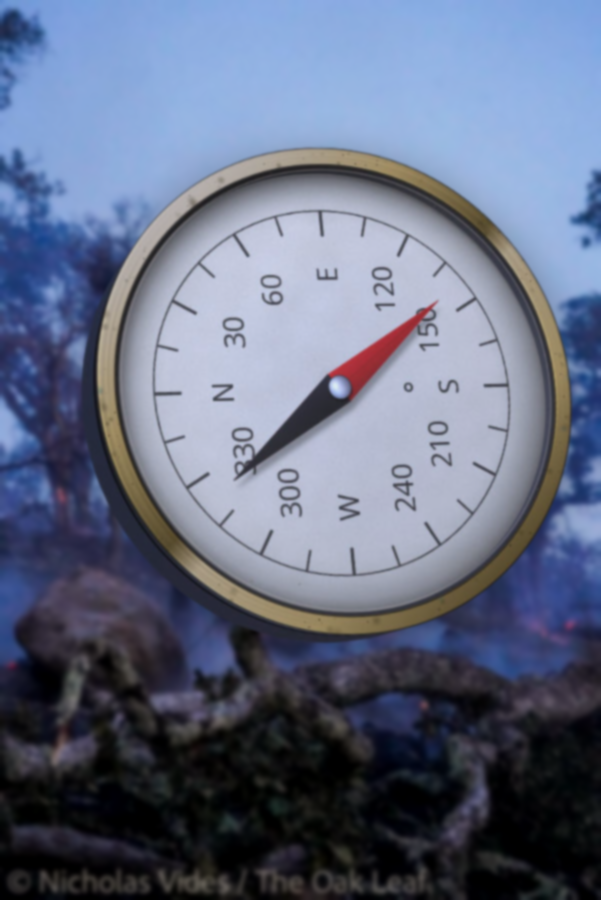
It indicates 142.5 °
